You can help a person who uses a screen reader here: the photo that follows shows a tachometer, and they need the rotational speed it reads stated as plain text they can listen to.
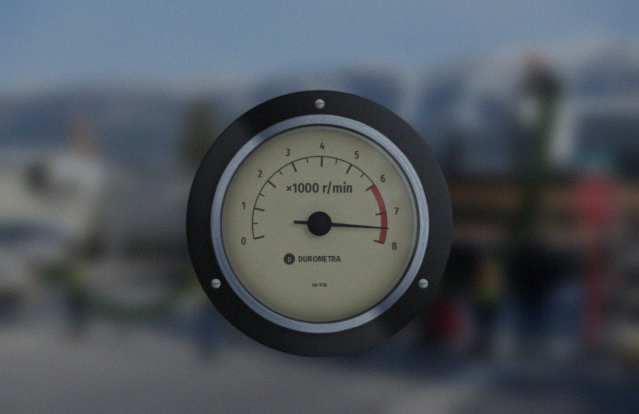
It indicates 7500 rpm
